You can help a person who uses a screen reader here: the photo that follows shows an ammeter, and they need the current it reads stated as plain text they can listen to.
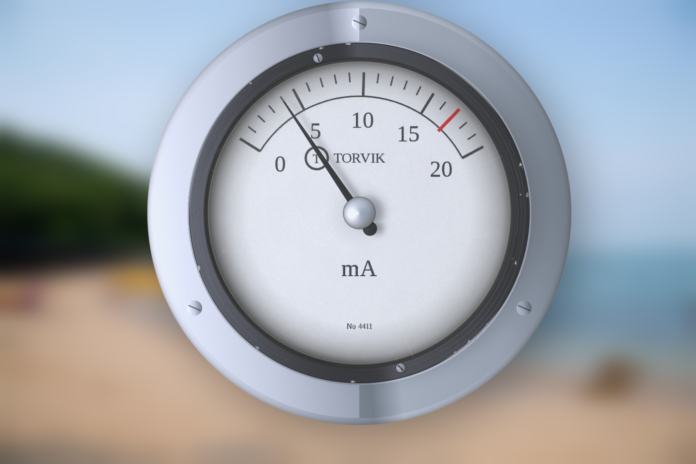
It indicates 4 mA
